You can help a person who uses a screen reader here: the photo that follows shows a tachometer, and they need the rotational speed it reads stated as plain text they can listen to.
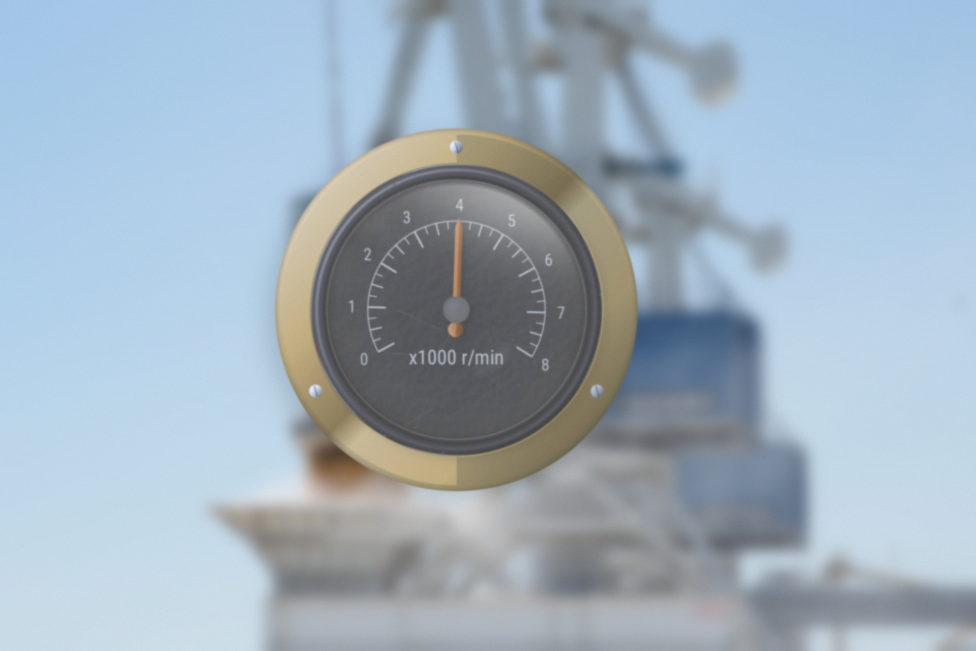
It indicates 4000 rpm
